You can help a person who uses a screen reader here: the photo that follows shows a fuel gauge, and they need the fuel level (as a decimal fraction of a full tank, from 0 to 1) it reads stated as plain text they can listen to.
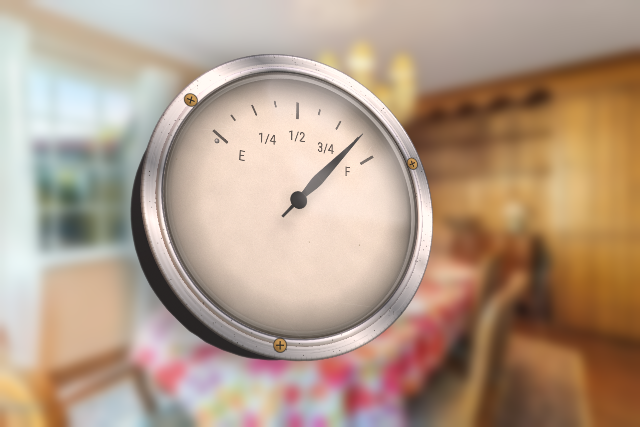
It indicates 0.875
